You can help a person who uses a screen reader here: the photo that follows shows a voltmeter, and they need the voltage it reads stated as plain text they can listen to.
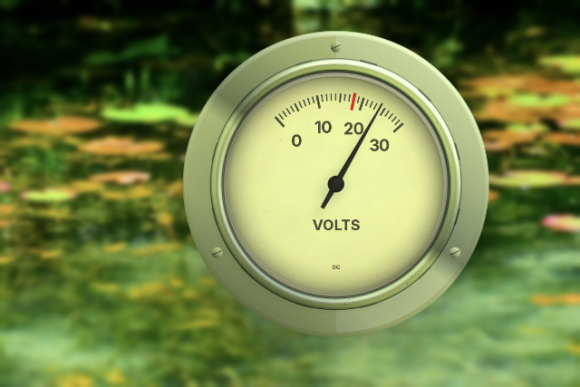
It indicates 24 V
